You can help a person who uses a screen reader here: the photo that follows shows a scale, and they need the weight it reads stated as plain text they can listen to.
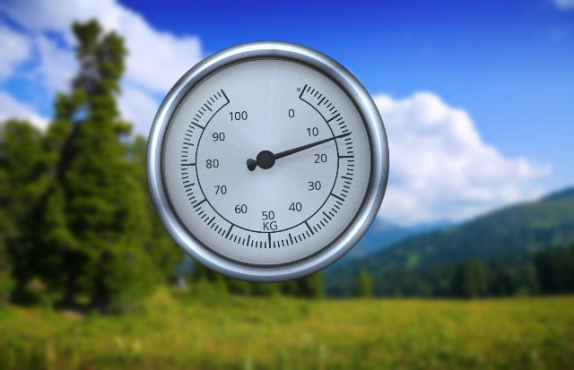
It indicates 15 kg
